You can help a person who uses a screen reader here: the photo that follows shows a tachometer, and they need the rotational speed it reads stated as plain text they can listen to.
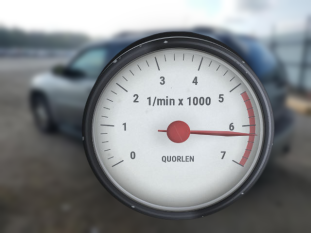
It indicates 6200 rpm
